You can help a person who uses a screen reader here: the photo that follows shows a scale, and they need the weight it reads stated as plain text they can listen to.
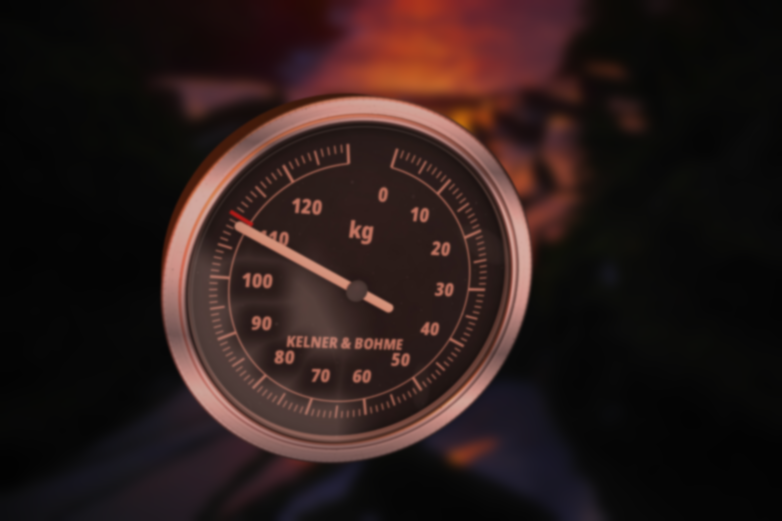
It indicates 109 kg
